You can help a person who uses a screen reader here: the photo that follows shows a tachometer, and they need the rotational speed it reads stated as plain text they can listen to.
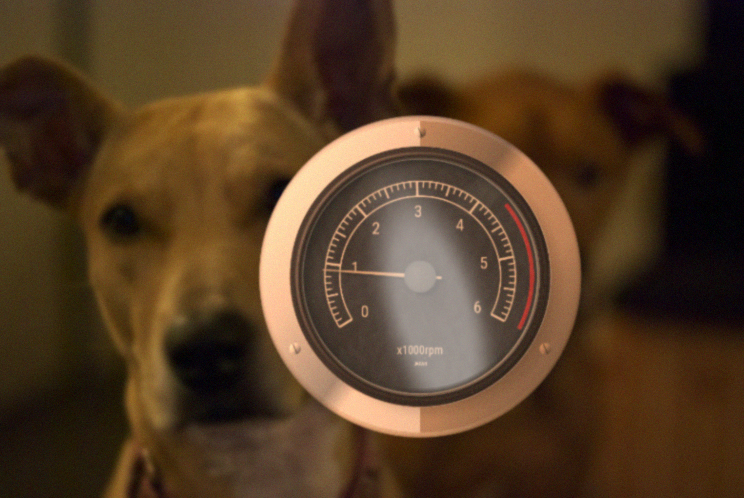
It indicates 900 rpm
